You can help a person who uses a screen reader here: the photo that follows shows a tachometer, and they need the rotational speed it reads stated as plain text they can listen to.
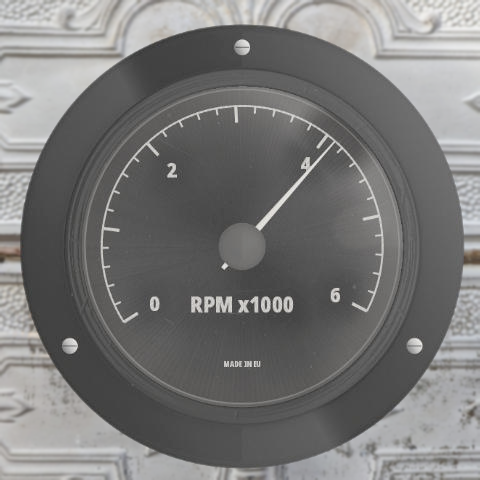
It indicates 4100 rpm
